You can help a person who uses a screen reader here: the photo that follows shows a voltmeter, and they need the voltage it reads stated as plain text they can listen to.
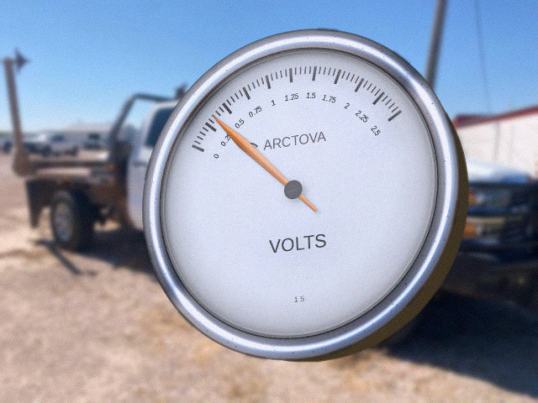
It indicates 0.35 V
